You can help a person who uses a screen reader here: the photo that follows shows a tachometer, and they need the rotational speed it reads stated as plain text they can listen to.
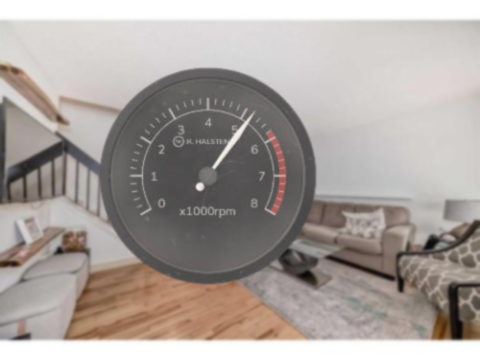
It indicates 5200 rpm
